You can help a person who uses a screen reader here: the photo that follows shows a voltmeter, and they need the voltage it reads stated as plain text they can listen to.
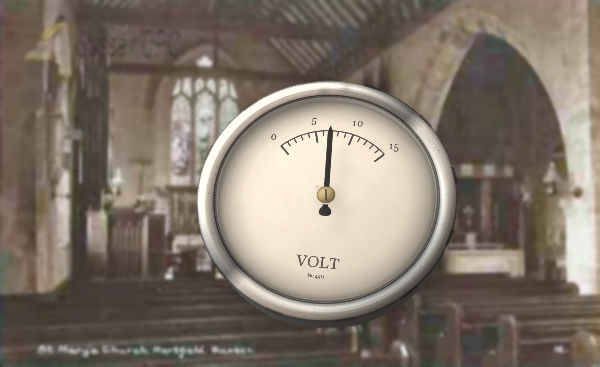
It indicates 7 V
